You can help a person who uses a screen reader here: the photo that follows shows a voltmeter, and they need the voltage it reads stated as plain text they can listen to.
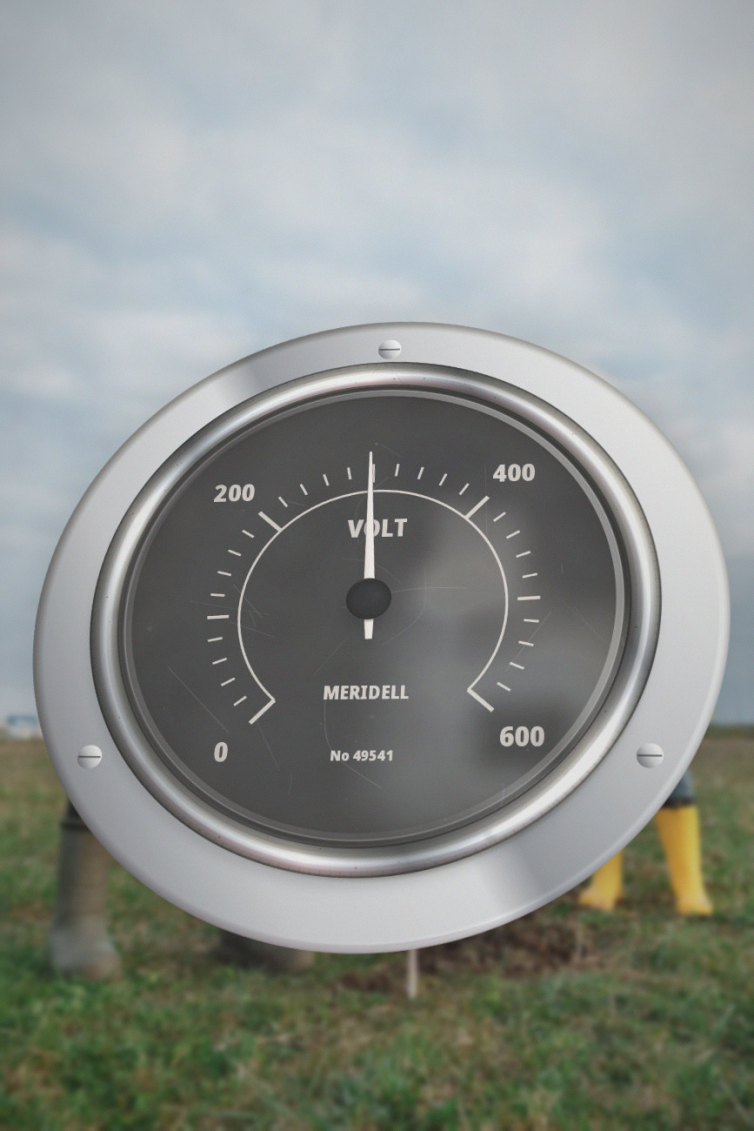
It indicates 300 V
